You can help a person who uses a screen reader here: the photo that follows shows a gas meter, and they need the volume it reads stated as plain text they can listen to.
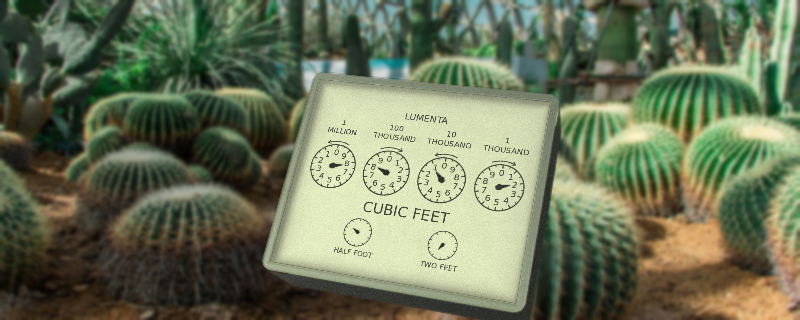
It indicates 781200 ft³
